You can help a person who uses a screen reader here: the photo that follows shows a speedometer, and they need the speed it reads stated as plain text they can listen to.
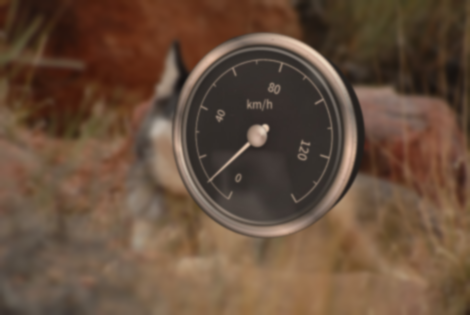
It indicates 10 km/h
